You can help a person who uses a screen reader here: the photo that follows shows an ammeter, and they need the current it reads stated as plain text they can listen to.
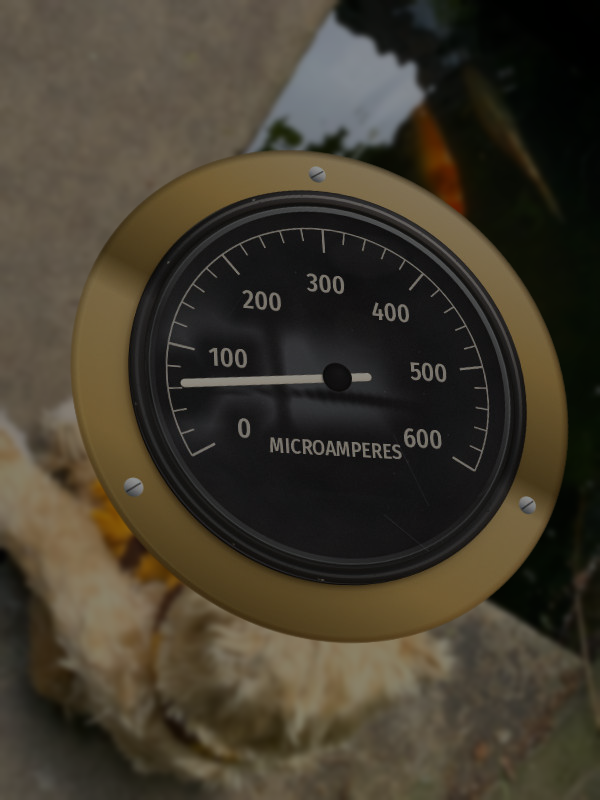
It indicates 60 µA
